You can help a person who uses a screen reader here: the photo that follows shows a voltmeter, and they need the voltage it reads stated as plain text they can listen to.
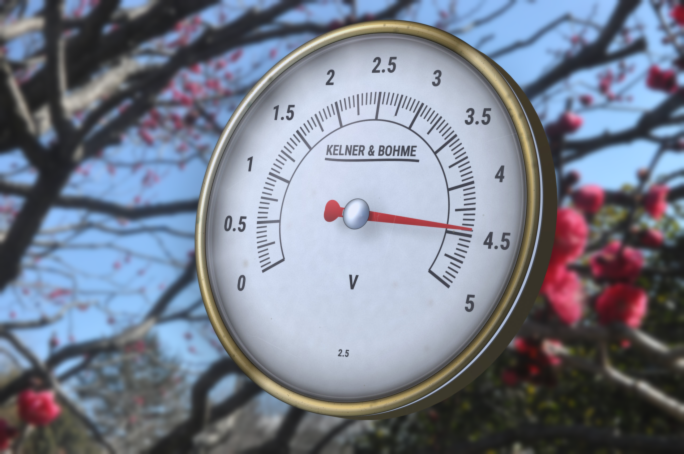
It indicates 4.45 V
